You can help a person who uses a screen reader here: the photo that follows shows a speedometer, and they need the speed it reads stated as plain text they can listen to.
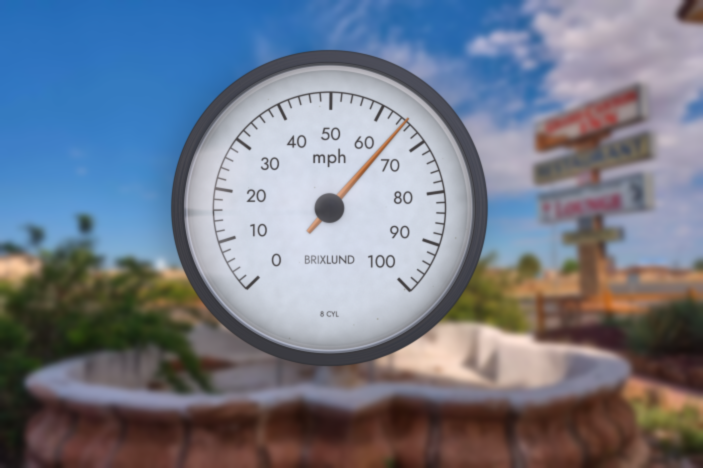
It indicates 65 mph
